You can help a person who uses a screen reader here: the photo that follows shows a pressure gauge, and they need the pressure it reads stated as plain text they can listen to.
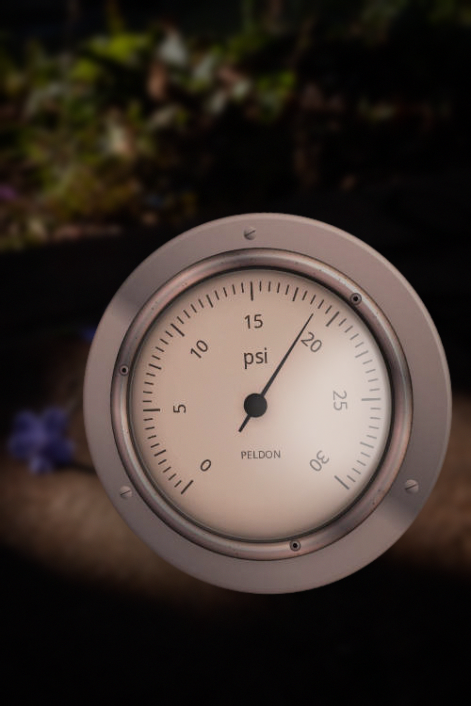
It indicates 19 psi
